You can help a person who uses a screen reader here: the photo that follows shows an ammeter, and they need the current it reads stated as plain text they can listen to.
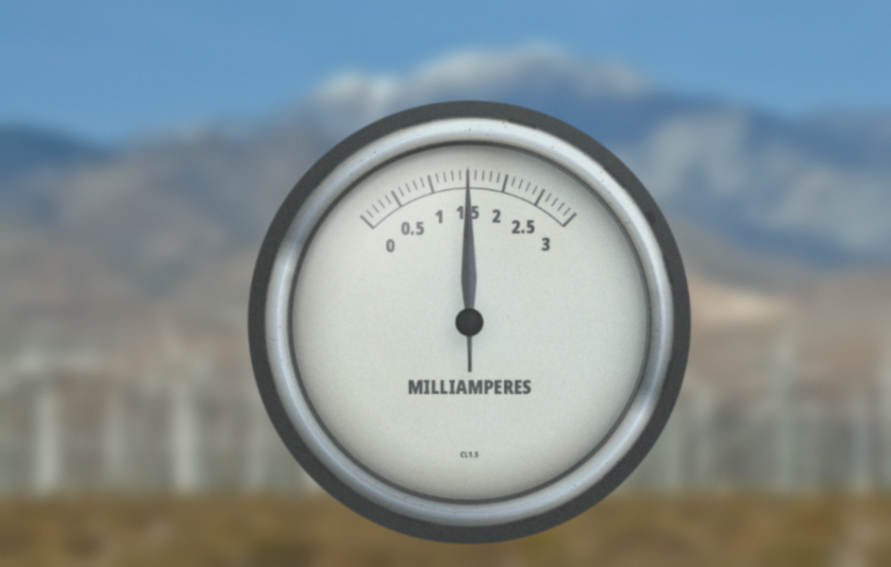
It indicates 1.5 mA
